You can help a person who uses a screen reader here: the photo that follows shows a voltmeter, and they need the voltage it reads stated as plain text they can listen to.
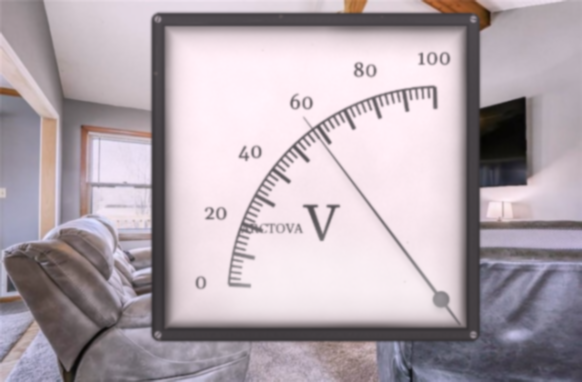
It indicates 58 V
